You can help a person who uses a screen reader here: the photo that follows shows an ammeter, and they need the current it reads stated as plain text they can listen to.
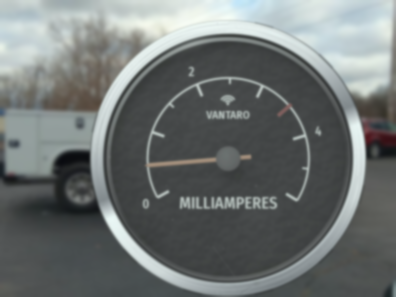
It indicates 0.5 mA
